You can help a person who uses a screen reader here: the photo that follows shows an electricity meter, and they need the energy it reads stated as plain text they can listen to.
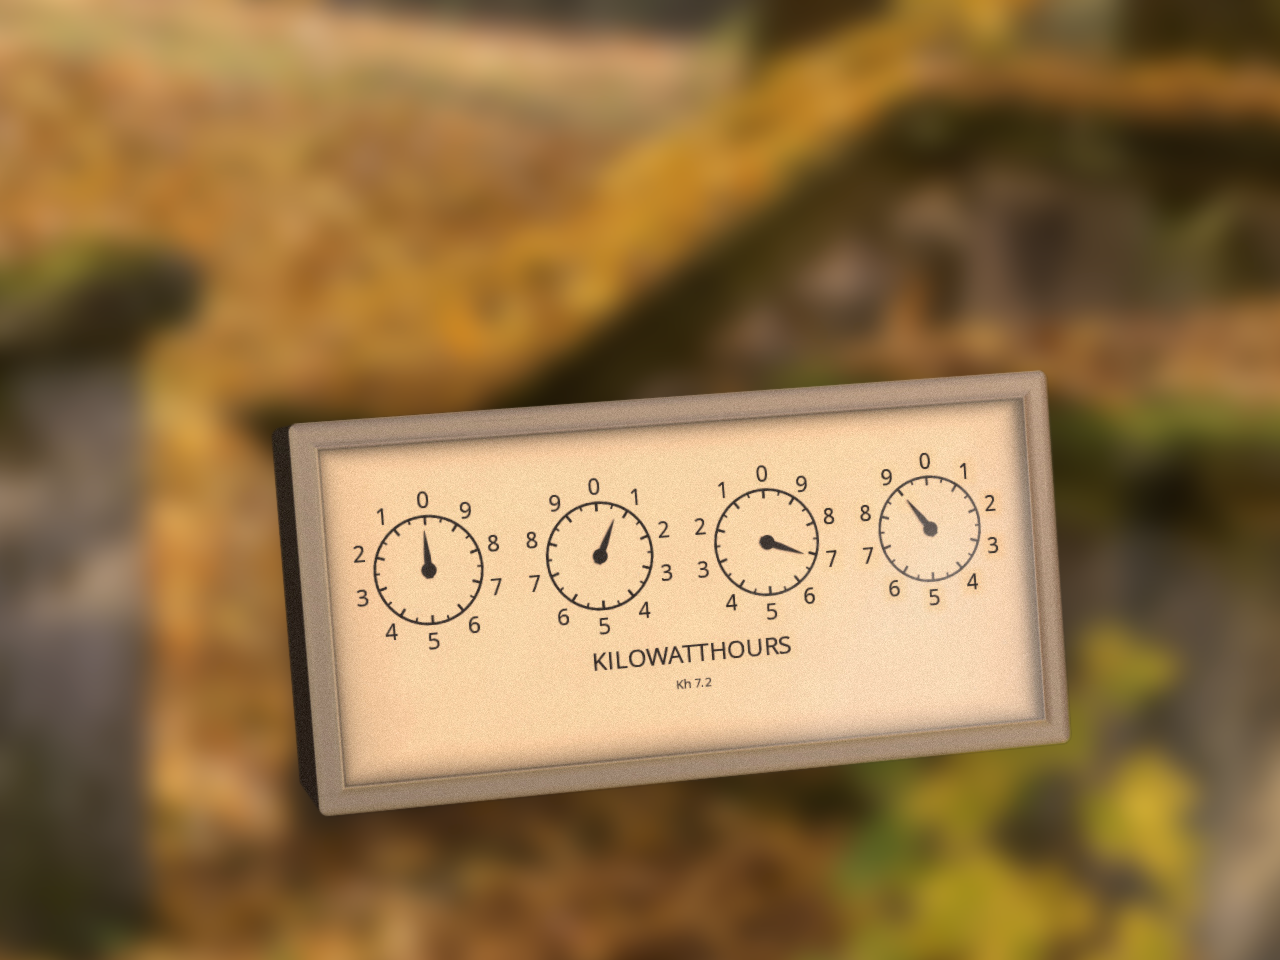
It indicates 69 kWh
